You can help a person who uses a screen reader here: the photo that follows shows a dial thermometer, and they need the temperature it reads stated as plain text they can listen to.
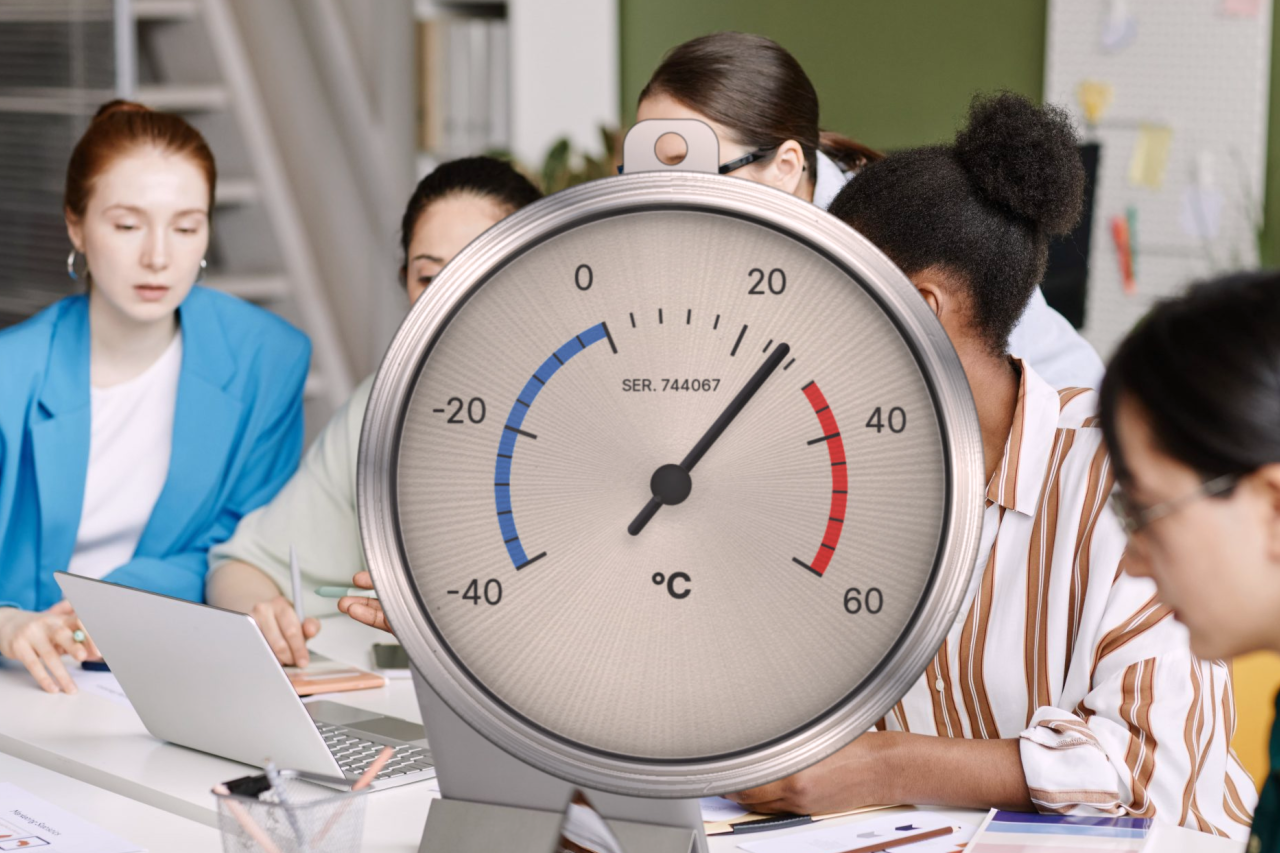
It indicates 26 °C
